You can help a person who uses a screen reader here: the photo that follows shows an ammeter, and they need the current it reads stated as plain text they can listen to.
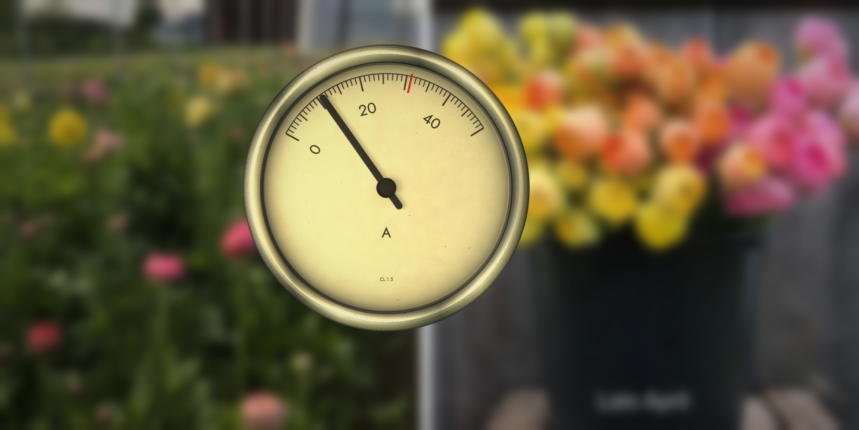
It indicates 11 A
